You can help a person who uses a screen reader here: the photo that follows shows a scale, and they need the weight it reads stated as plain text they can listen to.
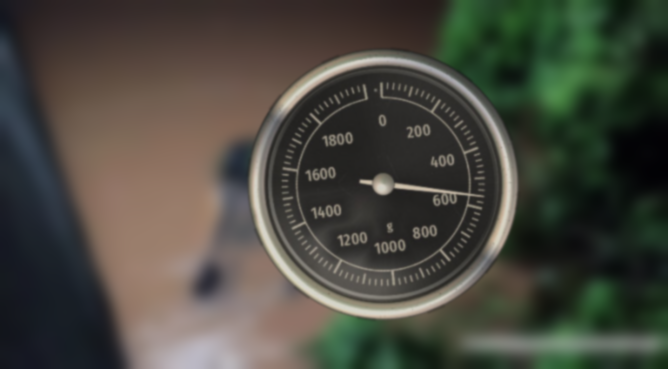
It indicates 560 g
